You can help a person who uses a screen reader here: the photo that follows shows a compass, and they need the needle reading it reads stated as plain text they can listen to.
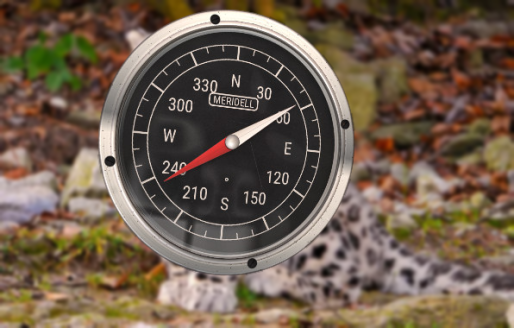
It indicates 235 °
